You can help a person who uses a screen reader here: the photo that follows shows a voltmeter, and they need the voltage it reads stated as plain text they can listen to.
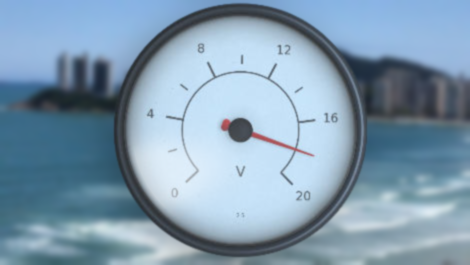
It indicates 18 V
